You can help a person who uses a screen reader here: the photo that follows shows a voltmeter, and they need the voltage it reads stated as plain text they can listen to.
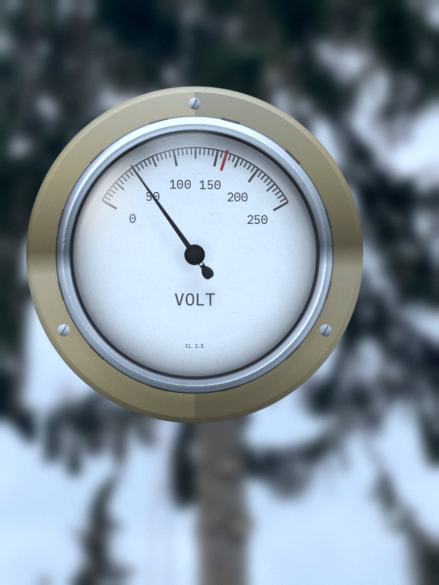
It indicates 50 V
